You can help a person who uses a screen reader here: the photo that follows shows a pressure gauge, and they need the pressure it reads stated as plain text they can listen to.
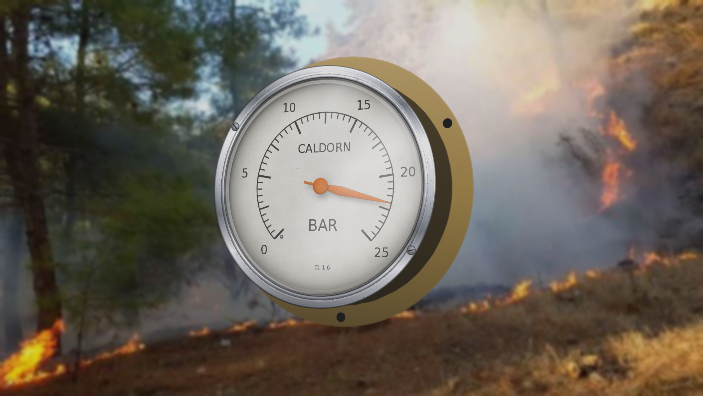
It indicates 22 bar
